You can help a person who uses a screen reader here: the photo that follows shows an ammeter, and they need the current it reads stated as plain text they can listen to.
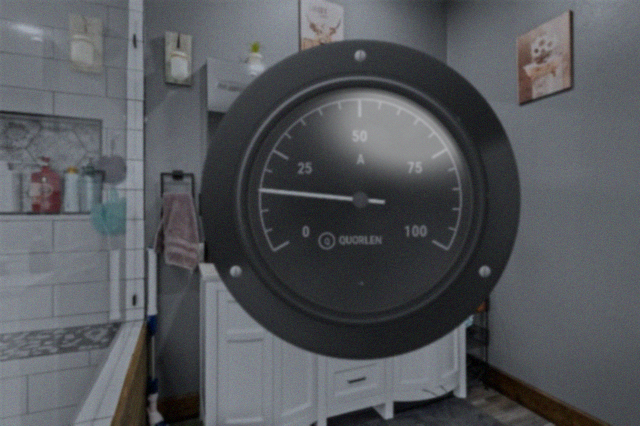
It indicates 15 A
